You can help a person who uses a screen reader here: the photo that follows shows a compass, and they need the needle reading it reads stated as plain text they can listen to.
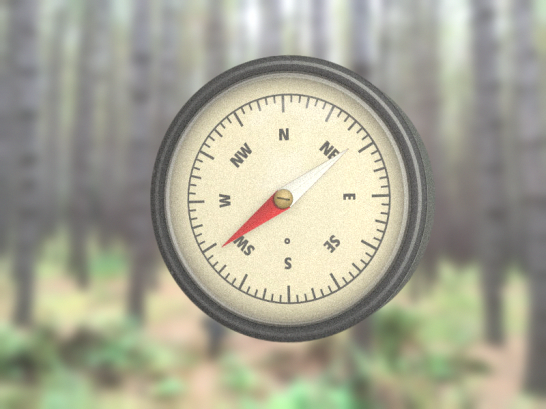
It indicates 235 °
